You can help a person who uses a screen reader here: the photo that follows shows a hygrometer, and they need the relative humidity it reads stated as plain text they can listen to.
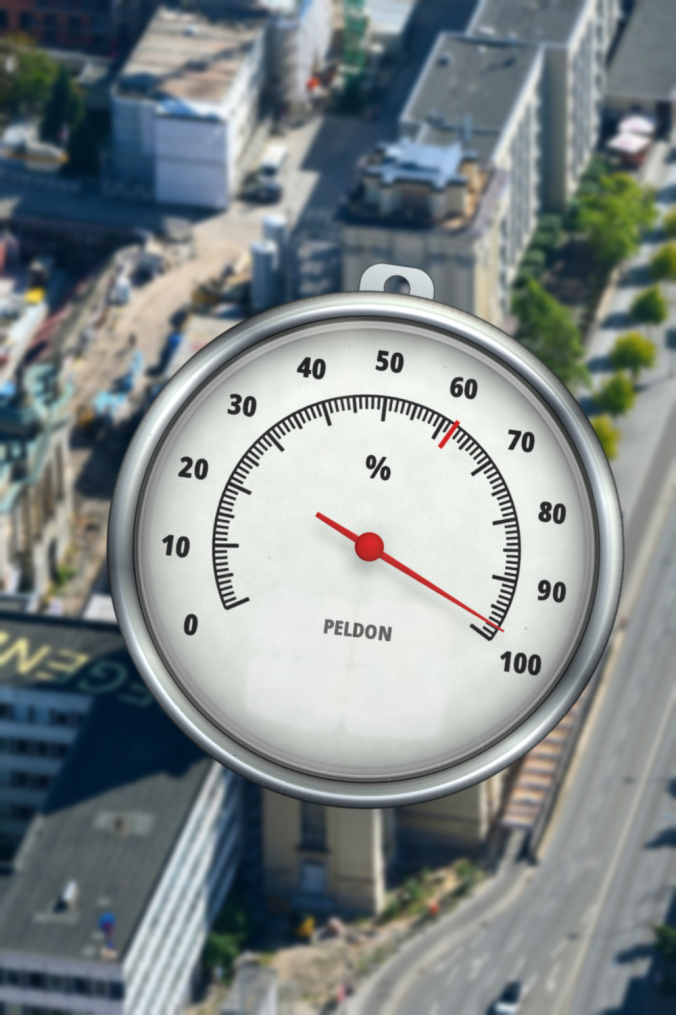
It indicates 98 %
